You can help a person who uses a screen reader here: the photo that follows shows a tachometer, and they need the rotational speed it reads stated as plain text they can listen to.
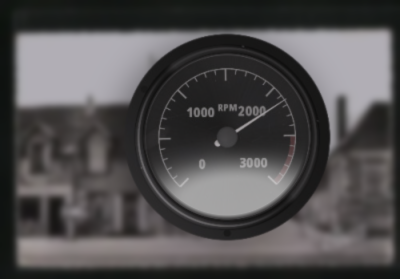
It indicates 2150 rpm
